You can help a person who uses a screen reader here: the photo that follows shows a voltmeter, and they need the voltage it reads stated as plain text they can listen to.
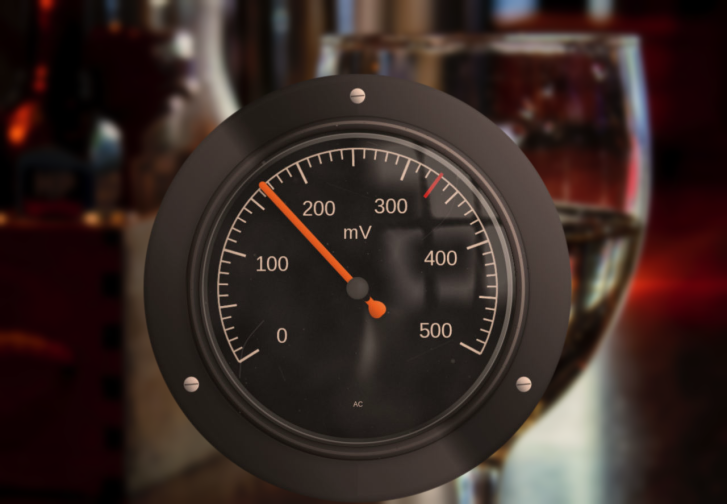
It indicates 165 mV
